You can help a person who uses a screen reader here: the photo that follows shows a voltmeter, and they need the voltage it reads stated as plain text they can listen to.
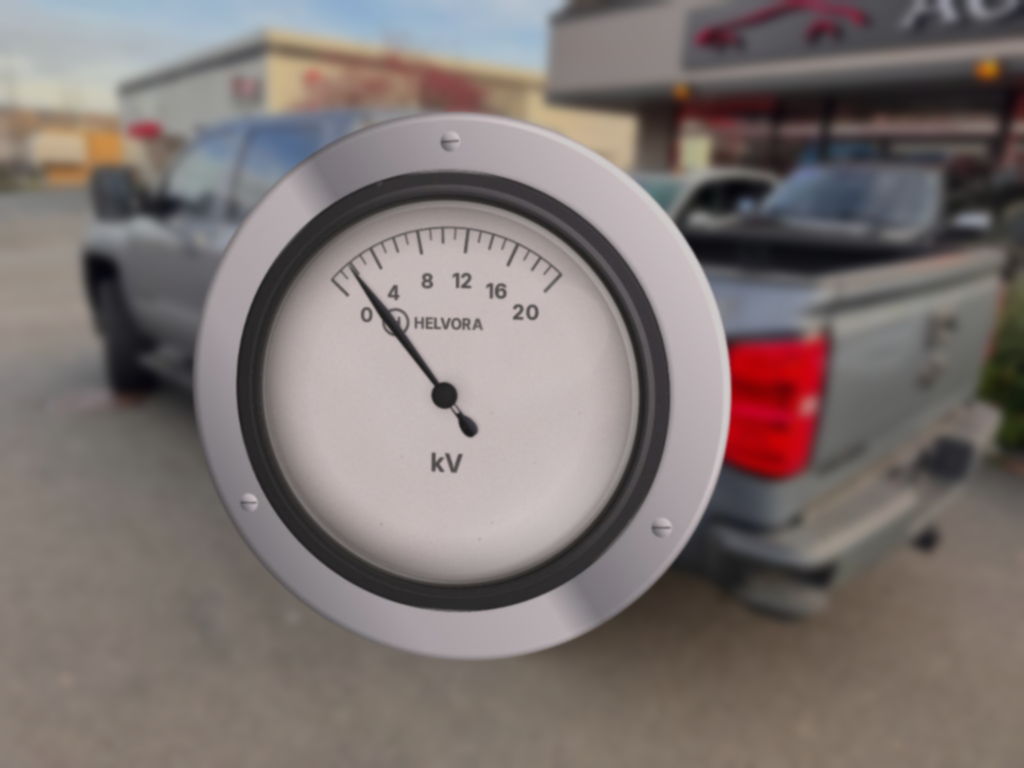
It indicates 2 kV
